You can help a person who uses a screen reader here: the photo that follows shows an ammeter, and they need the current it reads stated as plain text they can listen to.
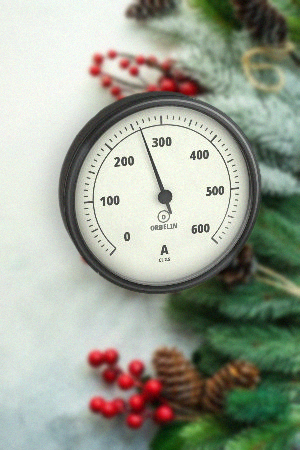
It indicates 260 A
